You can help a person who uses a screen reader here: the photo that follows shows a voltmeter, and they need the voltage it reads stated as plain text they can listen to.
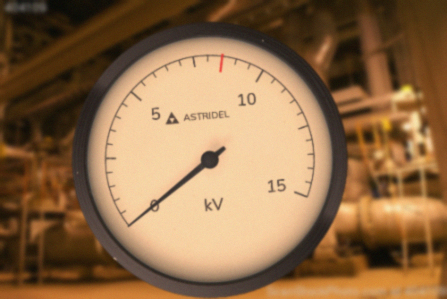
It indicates 0 kV
